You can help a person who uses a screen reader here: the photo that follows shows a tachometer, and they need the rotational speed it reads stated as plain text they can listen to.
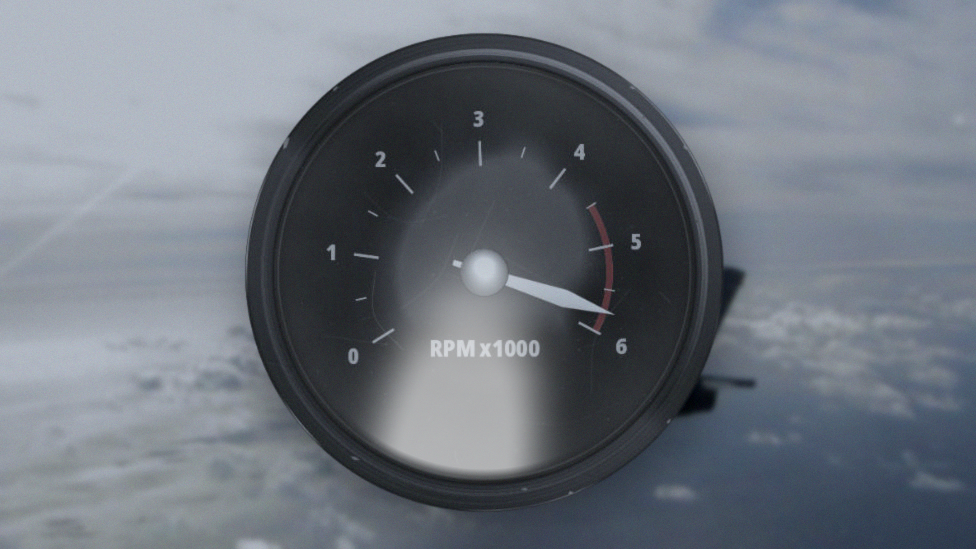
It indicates 5750 rpm
